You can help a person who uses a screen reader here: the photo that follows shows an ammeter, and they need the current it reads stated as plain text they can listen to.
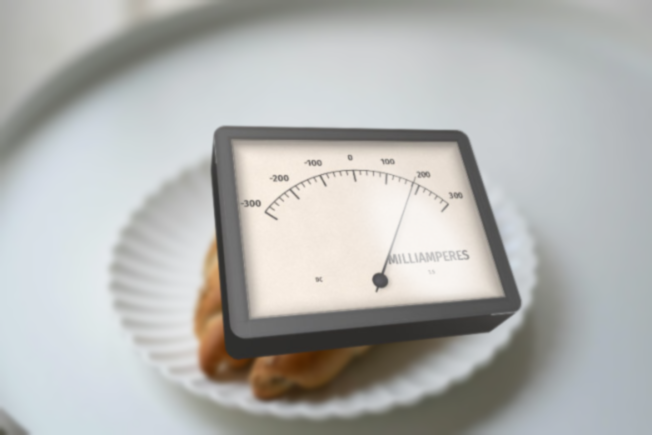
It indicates 180 mA
